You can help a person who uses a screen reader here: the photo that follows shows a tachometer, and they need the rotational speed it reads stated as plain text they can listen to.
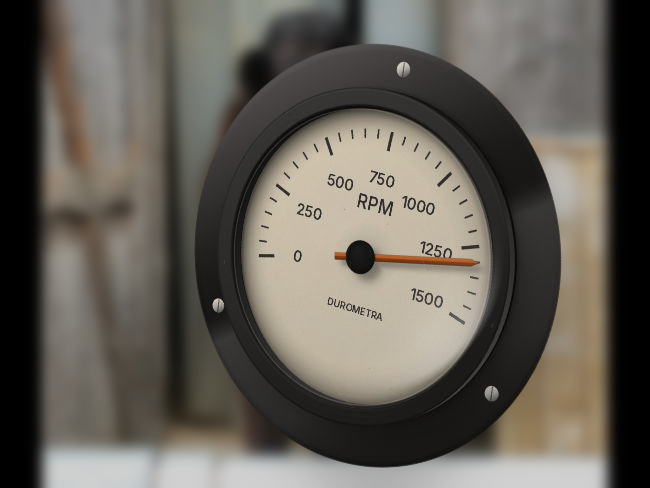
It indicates 1300 rpm
